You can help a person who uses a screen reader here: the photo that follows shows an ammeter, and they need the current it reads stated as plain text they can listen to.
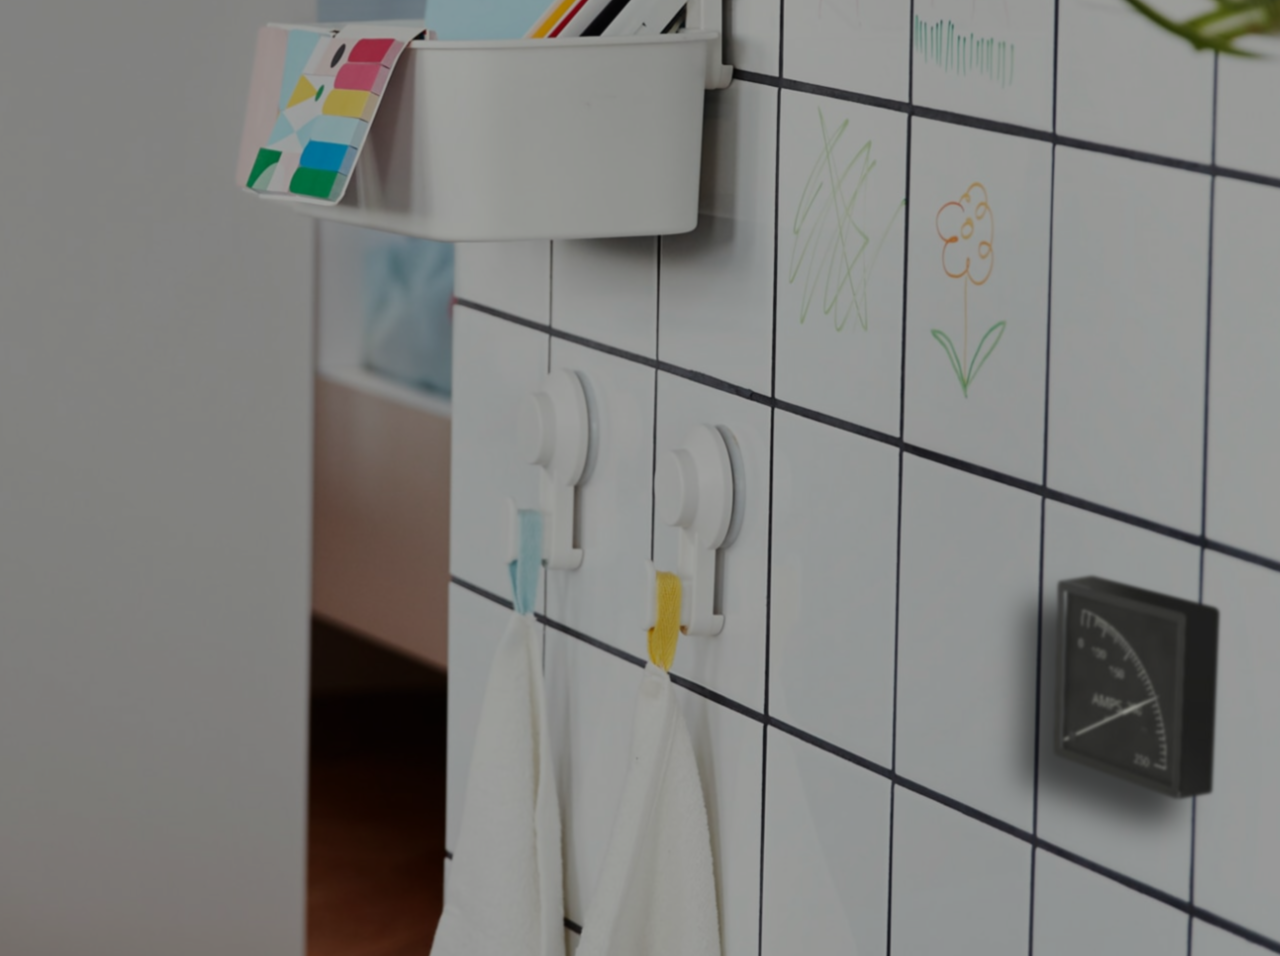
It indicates 200 A
